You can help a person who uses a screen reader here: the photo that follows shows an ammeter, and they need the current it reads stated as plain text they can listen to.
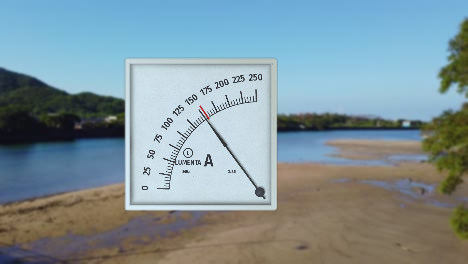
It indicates 150 A
